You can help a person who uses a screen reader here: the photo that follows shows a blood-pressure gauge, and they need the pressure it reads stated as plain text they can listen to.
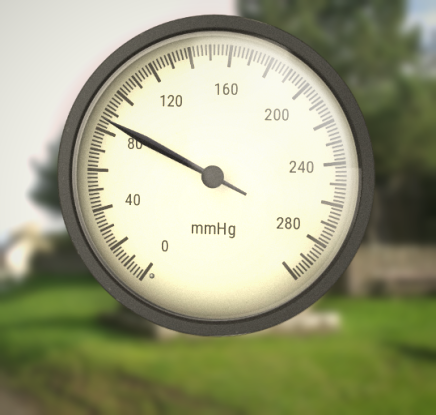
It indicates 86 mmHg
